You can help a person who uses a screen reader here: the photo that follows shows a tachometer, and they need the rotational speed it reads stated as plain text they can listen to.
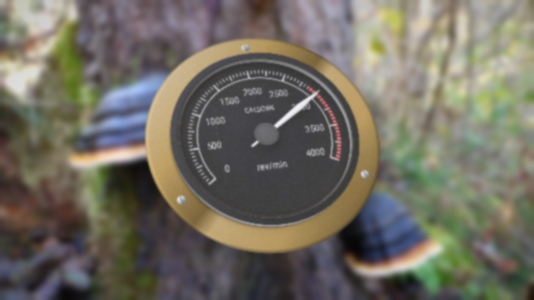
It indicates 3000 rpm
